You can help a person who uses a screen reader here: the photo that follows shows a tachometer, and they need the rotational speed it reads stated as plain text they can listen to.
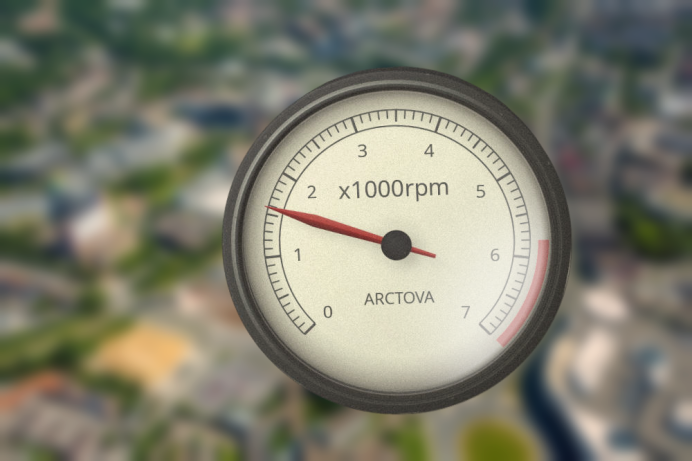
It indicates 1600 rpm
